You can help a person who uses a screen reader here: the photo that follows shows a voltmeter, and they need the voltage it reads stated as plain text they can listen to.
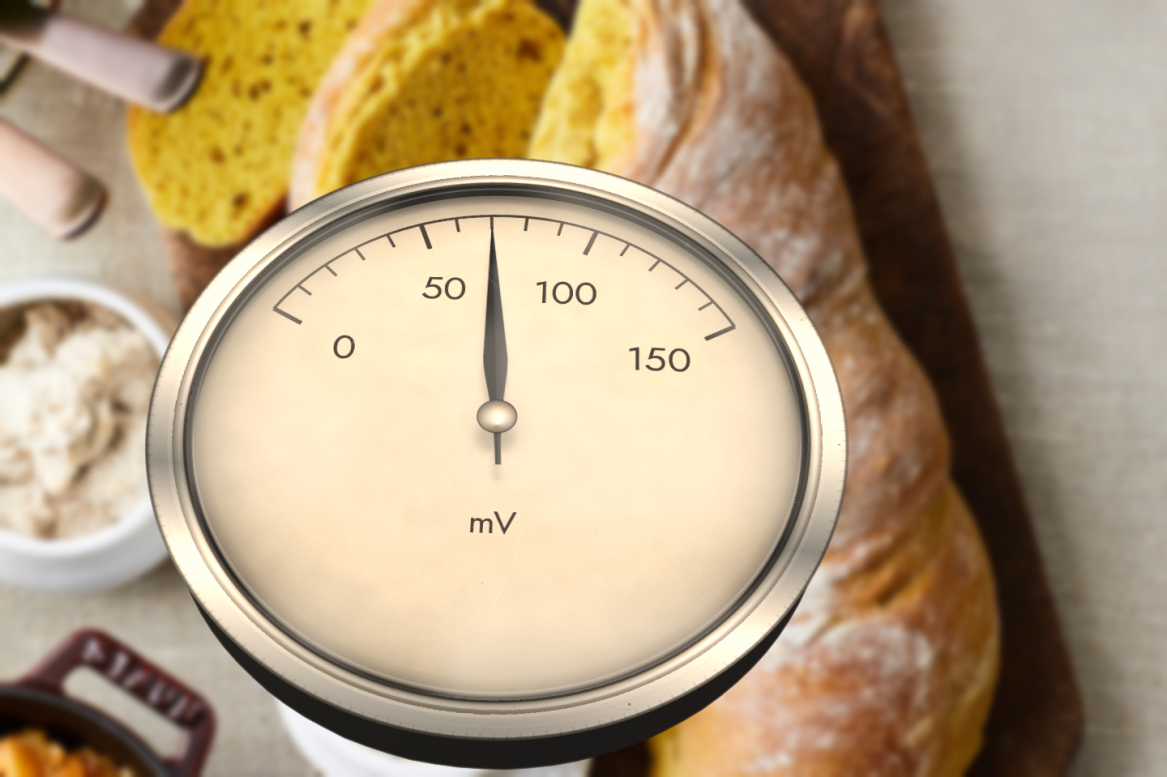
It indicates 70 mV
